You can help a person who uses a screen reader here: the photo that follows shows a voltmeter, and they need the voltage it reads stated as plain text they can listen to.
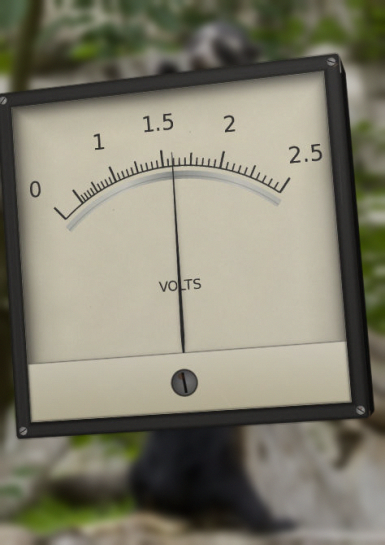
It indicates 1.6 V
